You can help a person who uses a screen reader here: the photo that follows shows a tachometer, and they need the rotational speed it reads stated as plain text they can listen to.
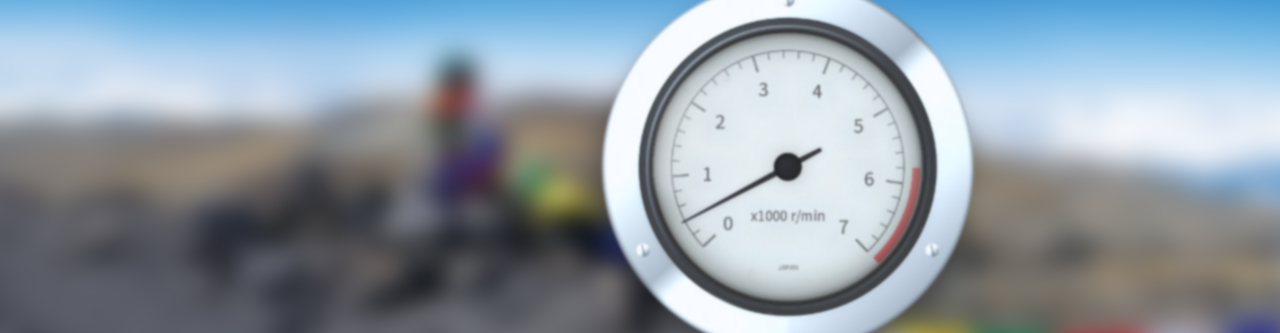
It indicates 400 rpm
